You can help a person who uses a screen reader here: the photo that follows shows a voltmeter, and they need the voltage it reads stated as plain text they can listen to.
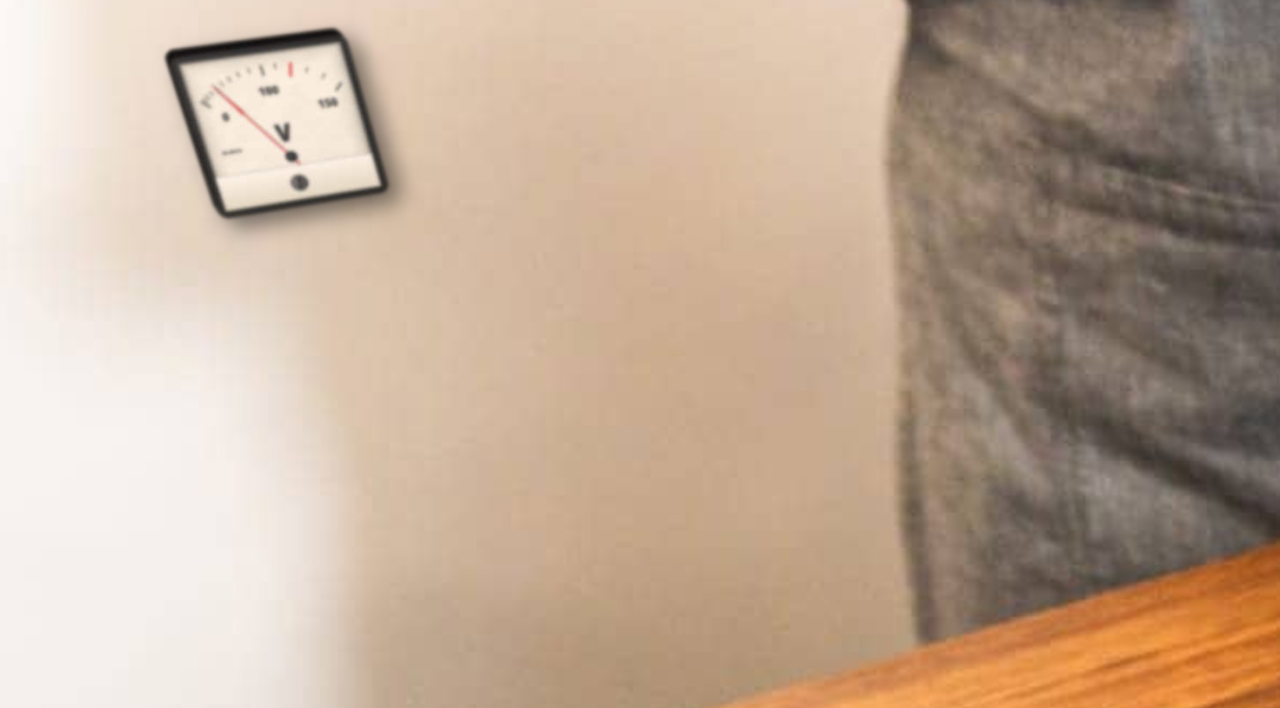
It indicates 50 V
